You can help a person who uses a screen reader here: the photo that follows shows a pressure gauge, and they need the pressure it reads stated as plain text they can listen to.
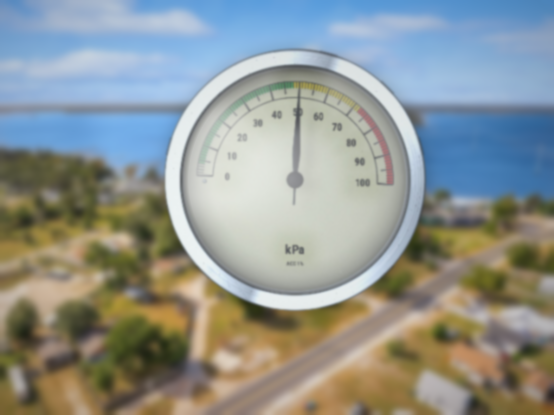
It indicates 50 kPa
